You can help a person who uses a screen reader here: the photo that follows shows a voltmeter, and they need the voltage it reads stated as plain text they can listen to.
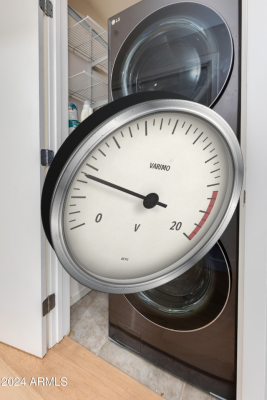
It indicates 3.5 V
